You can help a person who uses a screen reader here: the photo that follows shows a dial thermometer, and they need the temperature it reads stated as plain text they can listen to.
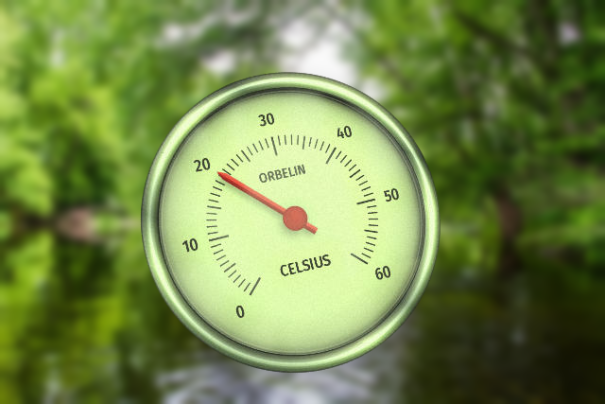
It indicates 20 °C
